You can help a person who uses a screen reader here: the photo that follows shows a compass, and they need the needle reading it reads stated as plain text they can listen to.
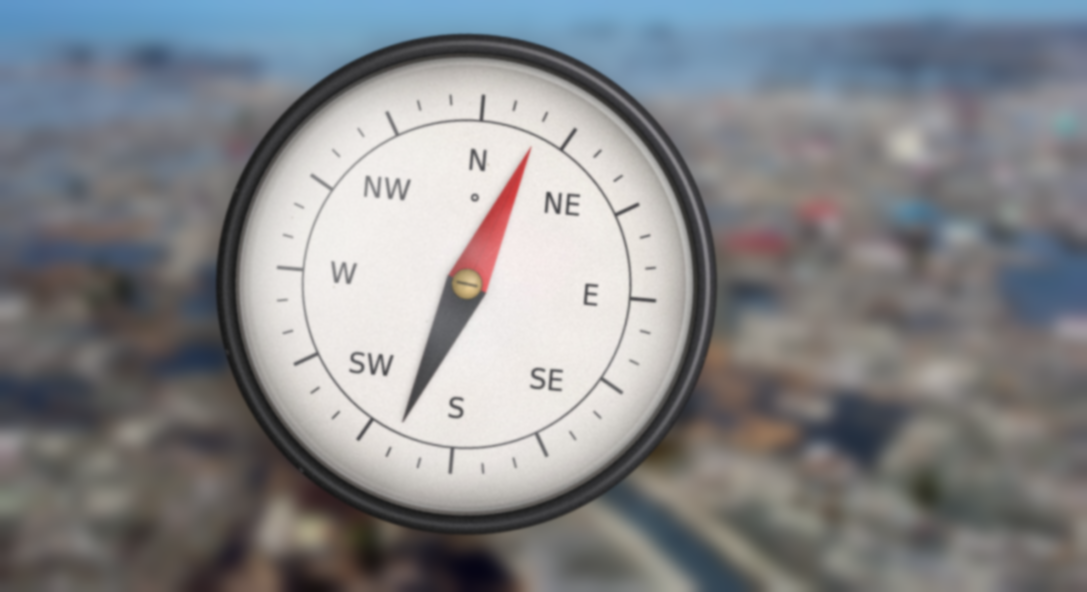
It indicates 20 °
